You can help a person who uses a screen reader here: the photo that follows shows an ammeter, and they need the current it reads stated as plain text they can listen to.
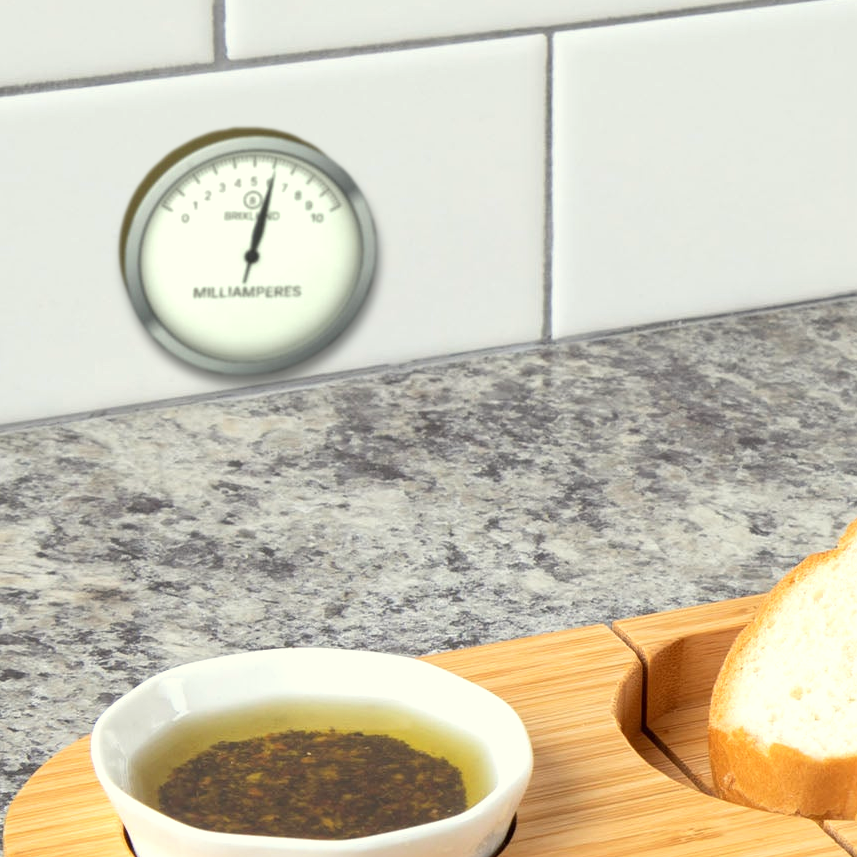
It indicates 6 mA
